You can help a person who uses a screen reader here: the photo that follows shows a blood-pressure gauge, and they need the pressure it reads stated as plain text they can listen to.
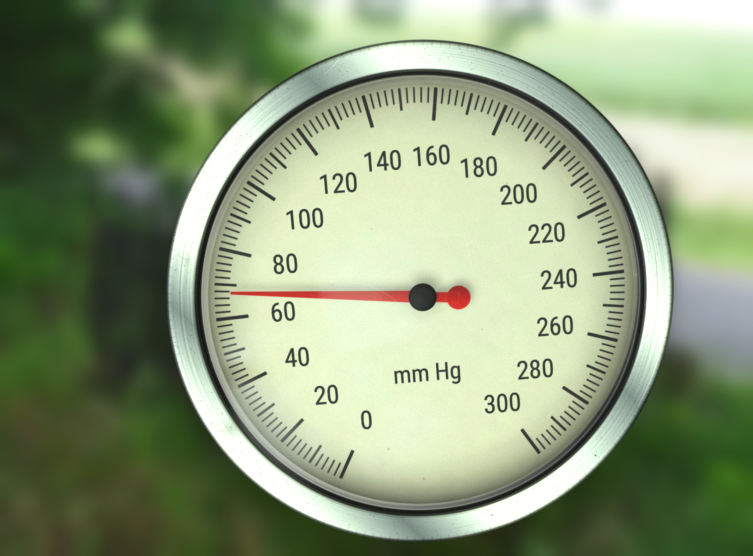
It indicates 68 mmHg
